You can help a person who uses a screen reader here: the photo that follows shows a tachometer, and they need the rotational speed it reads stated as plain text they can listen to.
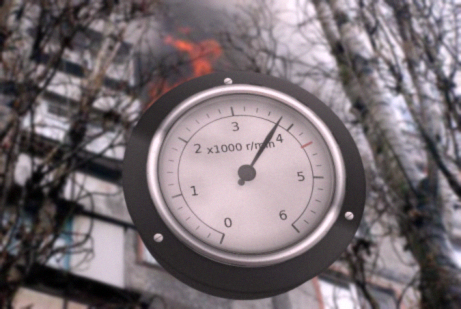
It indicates 3800 rpm
